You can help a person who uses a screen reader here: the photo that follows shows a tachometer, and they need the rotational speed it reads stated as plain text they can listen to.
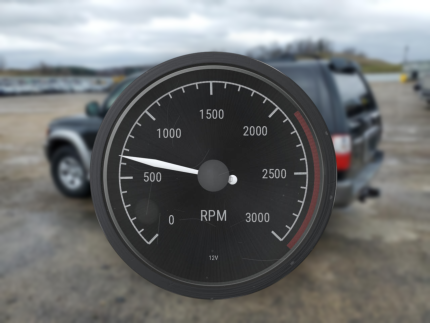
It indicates 650 rpm
